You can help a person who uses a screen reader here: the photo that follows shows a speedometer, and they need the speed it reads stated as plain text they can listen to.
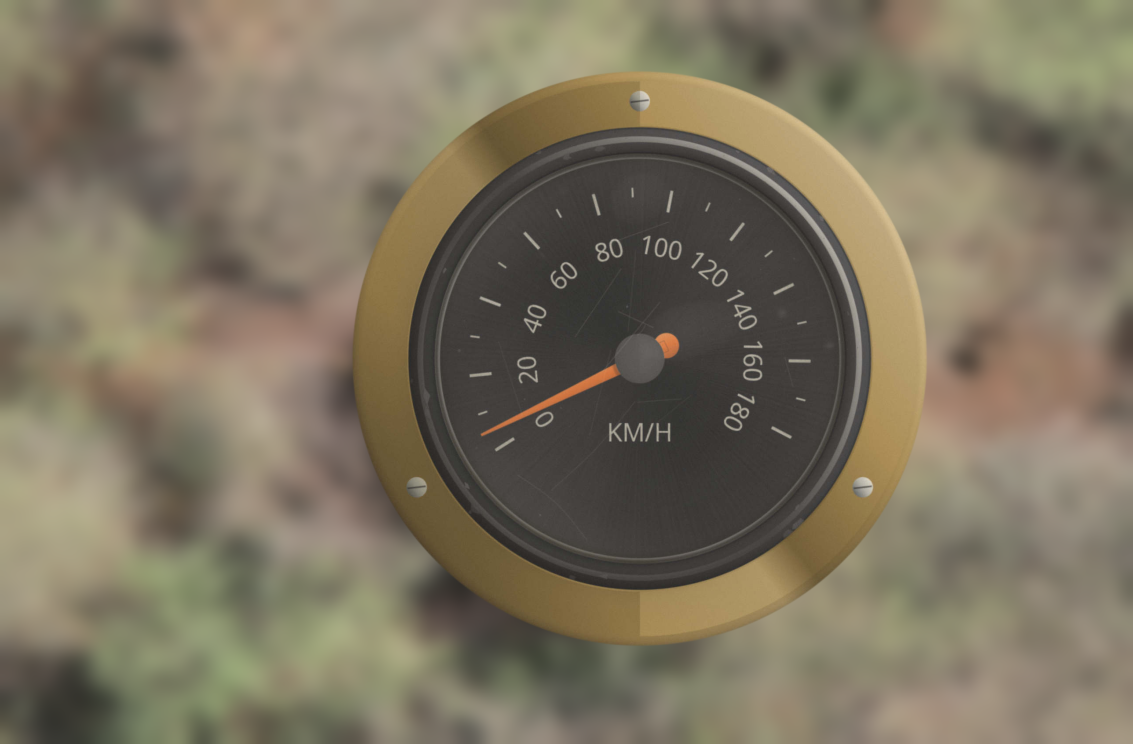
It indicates 5 km/h
